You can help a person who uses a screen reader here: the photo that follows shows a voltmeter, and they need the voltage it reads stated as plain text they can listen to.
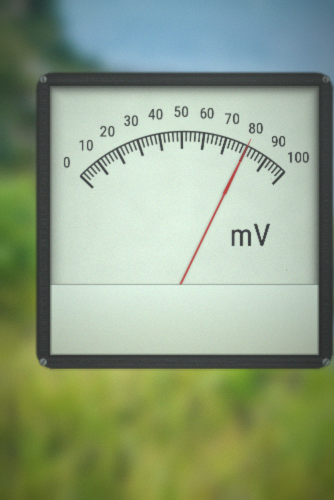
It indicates 80 mV
